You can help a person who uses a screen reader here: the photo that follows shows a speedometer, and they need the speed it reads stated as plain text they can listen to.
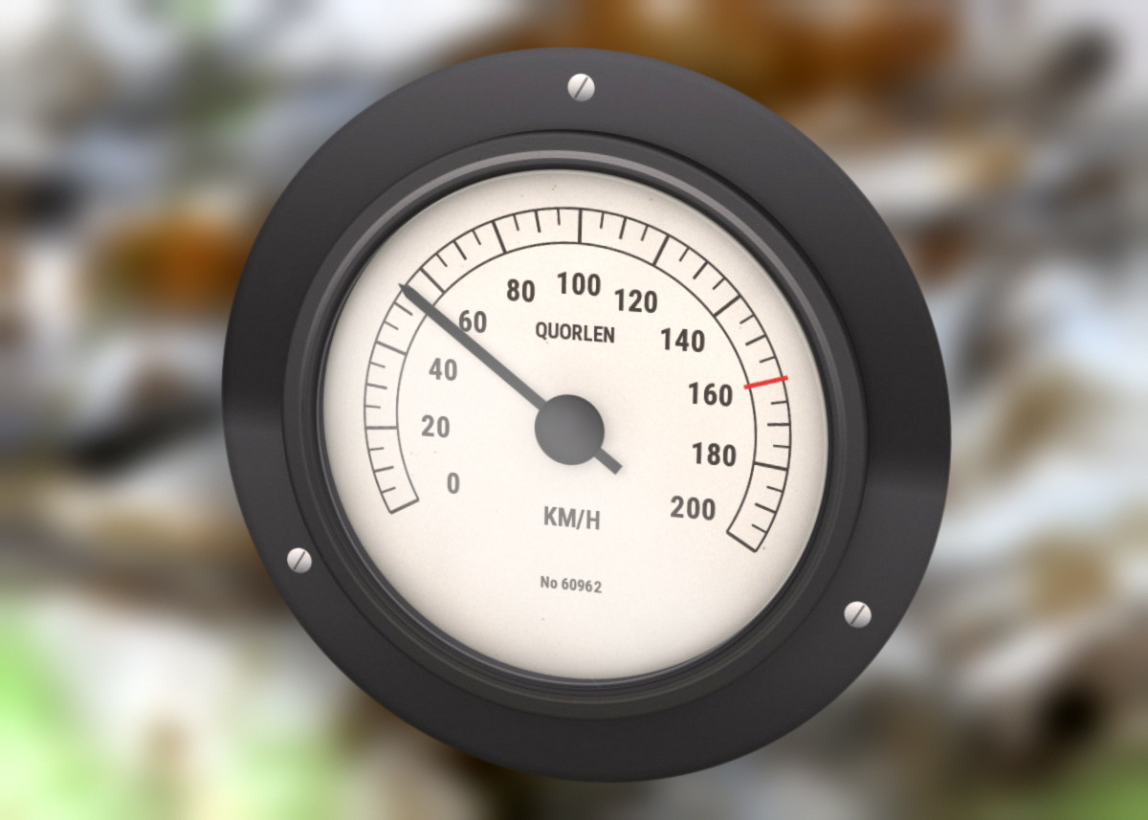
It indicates 55 km/h
